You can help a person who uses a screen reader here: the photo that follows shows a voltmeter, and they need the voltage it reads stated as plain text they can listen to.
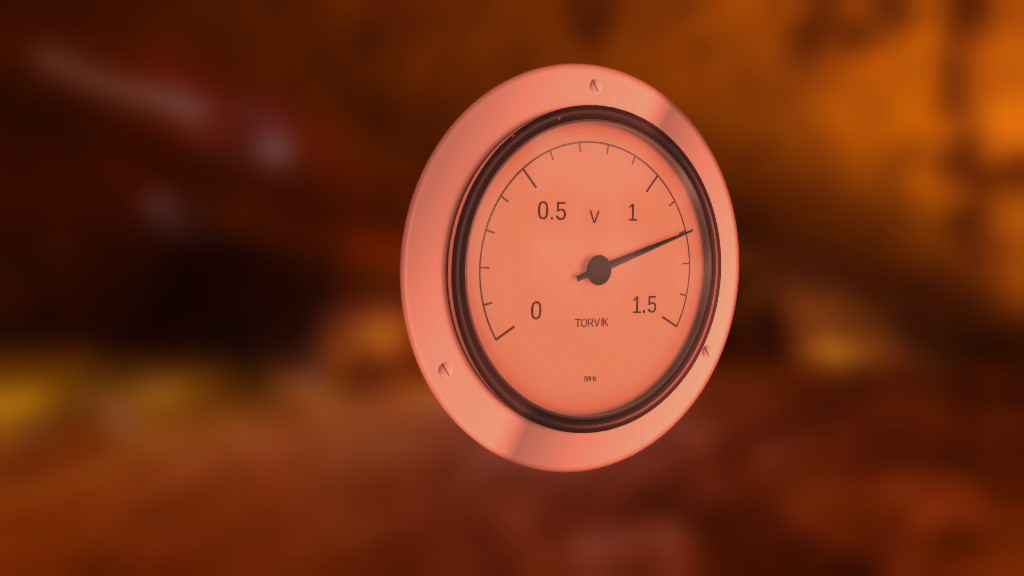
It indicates 1.2 V
